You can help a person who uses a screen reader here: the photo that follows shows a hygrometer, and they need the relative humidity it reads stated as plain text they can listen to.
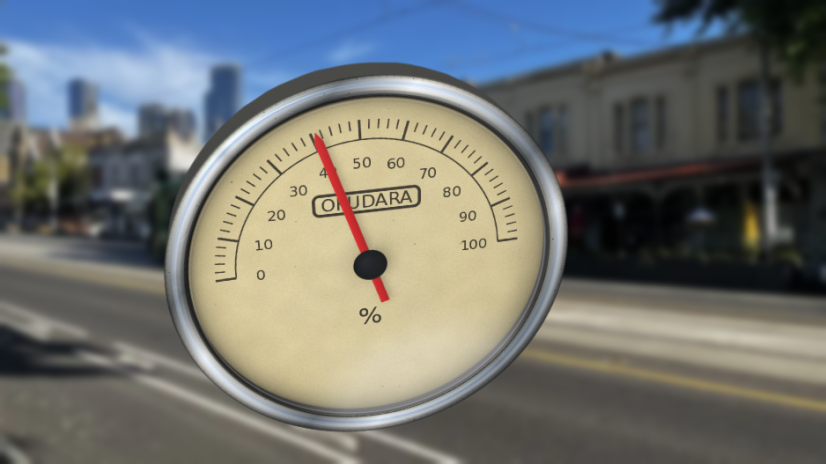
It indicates 41 %
